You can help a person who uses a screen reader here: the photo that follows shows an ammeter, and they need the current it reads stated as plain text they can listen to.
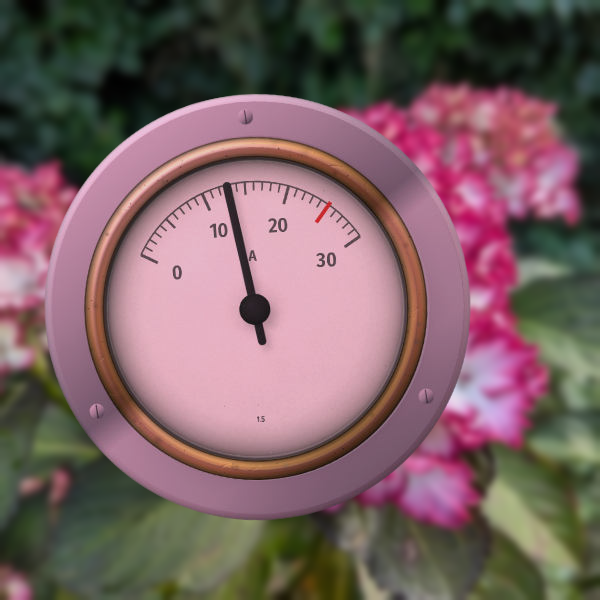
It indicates 13 A
